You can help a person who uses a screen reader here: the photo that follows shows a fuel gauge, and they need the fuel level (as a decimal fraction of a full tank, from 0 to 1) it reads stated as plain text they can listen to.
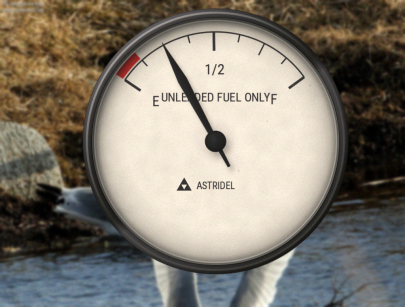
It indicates 0.25
